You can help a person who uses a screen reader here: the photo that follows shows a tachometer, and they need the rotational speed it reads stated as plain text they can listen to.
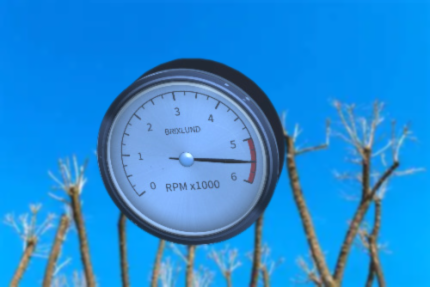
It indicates 5500 rpm
